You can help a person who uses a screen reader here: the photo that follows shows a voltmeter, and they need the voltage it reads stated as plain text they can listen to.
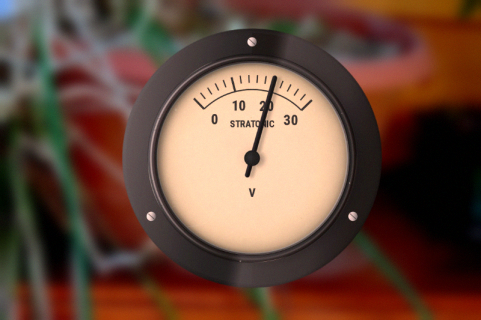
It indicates 20 V
